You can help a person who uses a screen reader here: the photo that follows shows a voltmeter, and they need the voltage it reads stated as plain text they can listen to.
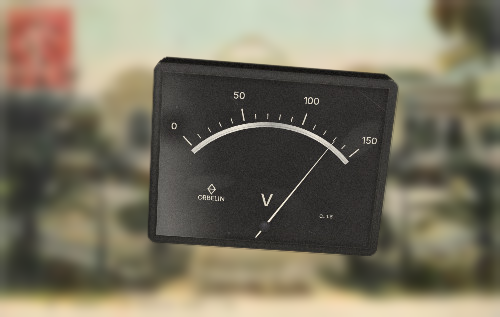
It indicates 130 V
